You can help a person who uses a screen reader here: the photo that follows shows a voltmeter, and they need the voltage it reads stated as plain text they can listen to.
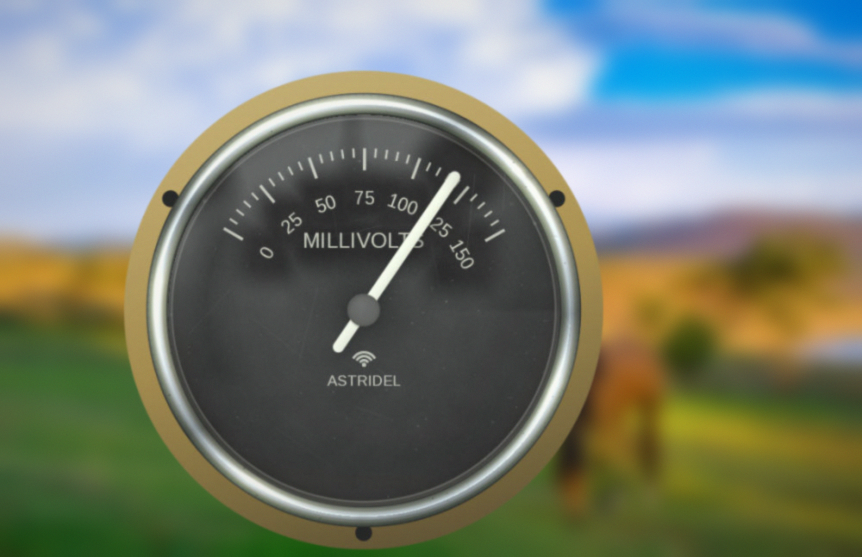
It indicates 117.5 mV
